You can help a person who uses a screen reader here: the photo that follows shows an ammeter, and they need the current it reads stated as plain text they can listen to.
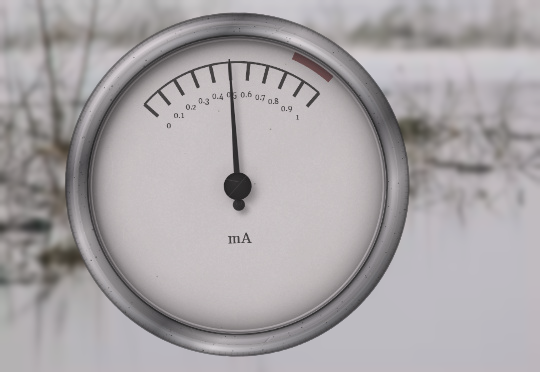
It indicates 0.5 mA
